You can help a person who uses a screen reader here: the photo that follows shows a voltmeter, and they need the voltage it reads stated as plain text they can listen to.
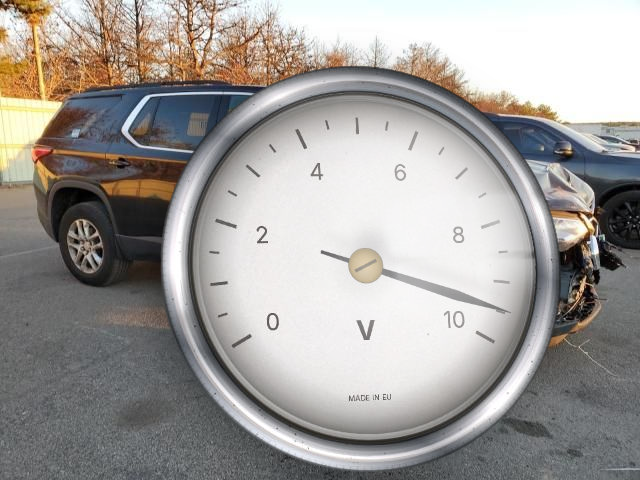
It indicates 9.5 V
